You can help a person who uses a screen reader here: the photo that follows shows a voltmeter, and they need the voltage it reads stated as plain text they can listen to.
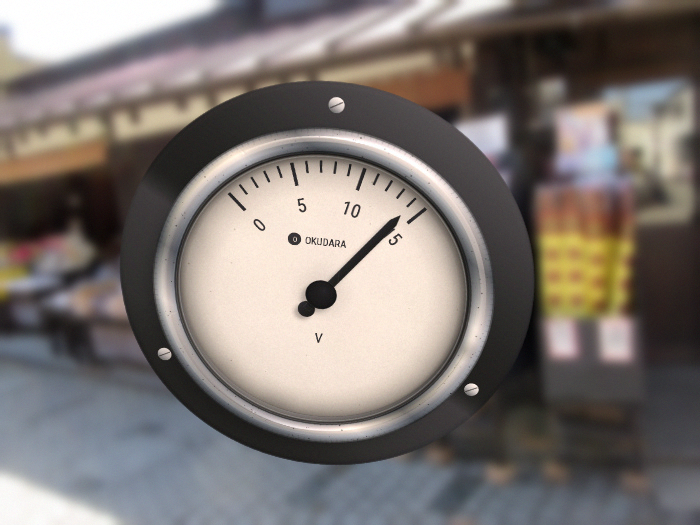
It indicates 14 V
